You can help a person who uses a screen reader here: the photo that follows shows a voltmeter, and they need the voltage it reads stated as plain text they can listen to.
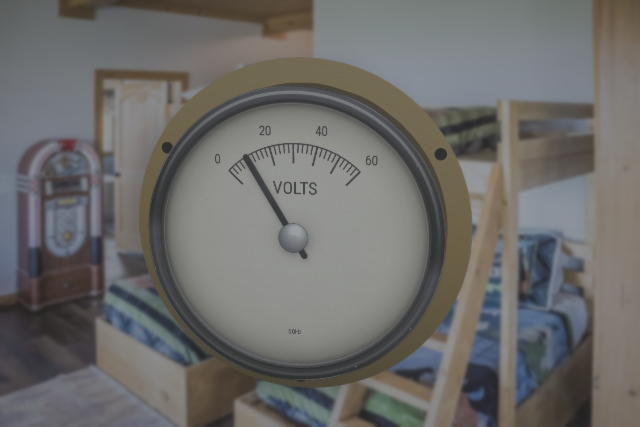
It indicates 10 V
